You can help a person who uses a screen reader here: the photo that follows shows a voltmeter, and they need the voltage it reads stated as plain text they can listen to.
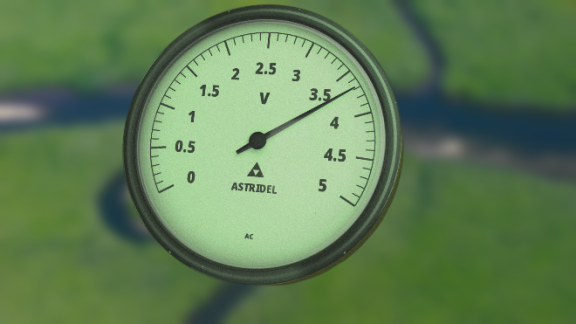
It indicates 3.7 V
